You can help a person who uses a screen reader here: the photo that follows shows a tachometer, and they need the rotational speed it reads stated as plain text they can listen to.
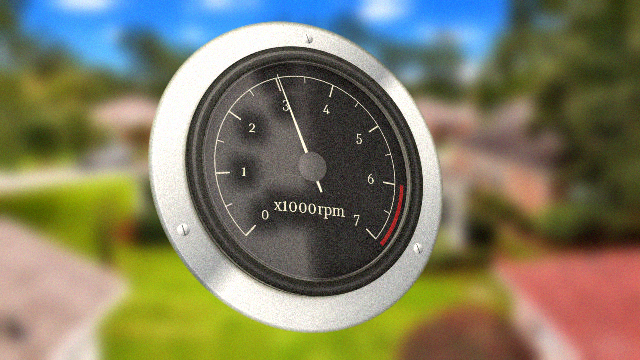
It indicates 3000 rpm
